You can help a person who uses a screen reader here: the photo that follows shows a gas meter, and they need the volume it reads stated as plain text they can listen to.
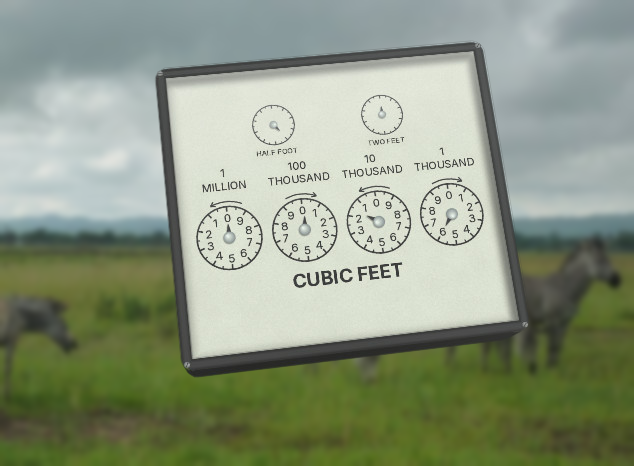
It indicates 1600 ft³
